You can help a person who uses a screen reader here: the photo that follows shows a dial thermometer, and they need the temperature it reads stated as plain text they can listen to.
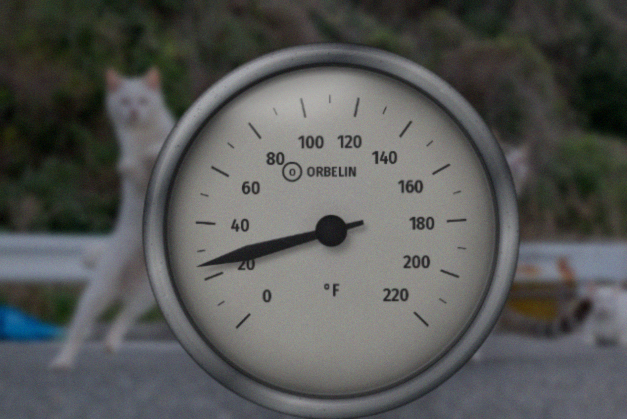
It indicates 25 °F
